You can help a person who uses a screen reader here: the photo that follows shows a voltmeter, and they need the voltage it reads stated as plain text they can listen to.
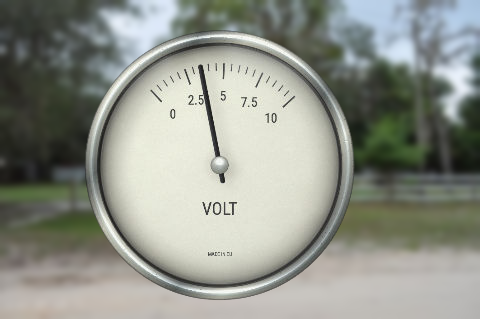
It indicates 3.5 V
